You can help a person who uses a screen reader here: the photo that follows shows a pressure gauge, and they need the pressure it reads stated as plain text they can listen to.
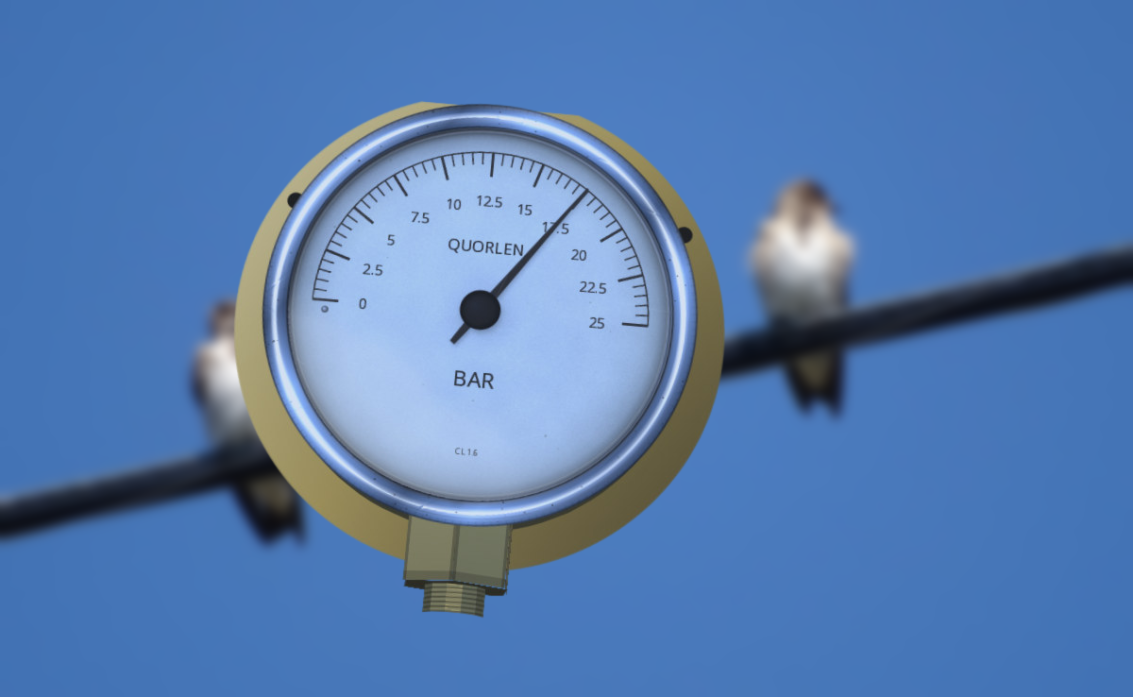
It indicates 17.5 bar
